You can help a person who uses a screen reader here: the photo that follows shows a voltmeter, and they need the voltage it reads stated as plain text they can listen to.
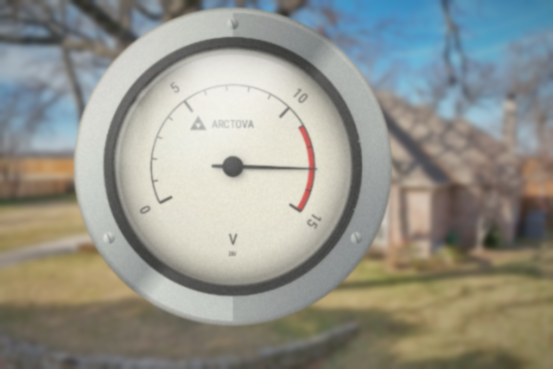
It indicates 13 V
